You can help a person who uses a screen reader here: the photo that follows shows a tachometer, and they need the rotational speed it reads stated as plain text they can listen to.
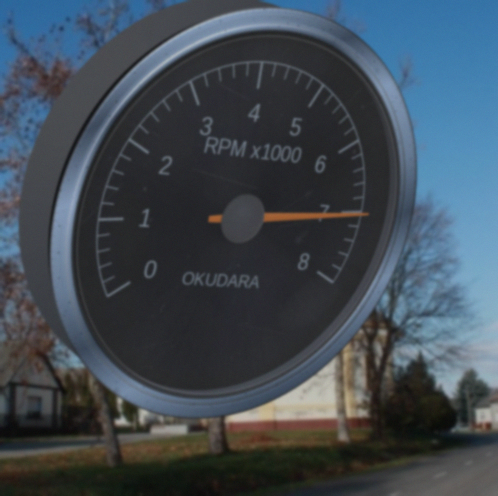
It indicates 7000 rpm
